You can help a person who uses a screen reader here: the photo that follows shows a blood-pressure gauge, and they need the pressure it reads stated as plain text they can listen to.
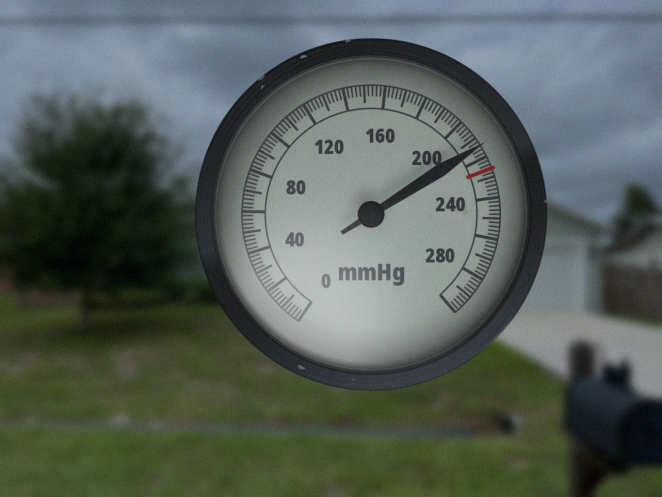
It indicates 214 mmHg
